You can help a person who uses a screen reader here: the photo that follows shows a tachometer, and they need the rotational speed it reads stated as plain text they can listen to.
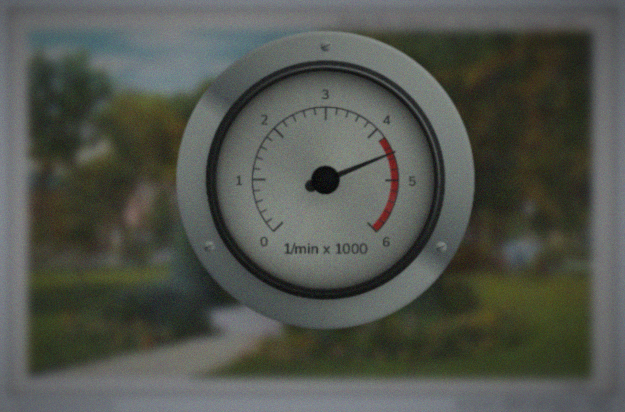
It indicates 4500 rpm
